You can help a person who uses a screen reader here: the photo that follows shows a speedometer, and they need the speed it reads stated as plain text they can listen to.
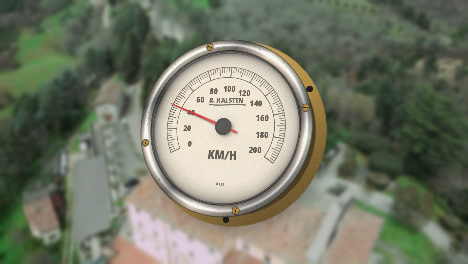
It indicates 40 km/h
